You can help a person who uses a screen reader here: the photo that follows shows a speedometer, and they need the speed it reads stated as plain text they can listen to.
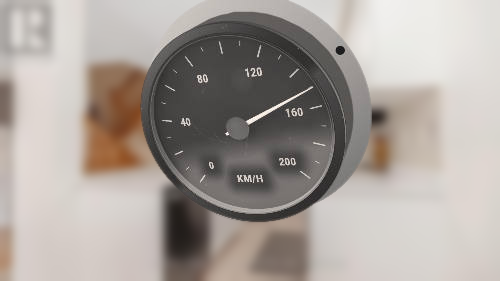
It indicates 150 km/h
